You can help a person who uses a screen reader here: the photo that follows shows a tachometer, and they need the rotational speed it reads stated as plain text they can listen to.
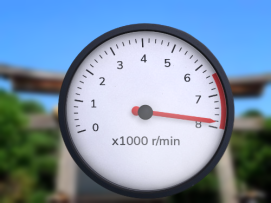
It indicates 7800 rpm
